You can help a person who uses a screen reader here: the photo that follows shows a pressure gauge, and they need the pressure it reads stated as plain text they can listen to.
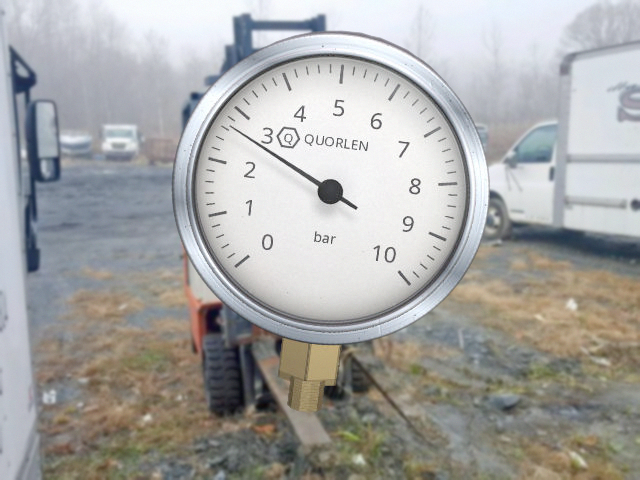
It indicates 2.7 bar
